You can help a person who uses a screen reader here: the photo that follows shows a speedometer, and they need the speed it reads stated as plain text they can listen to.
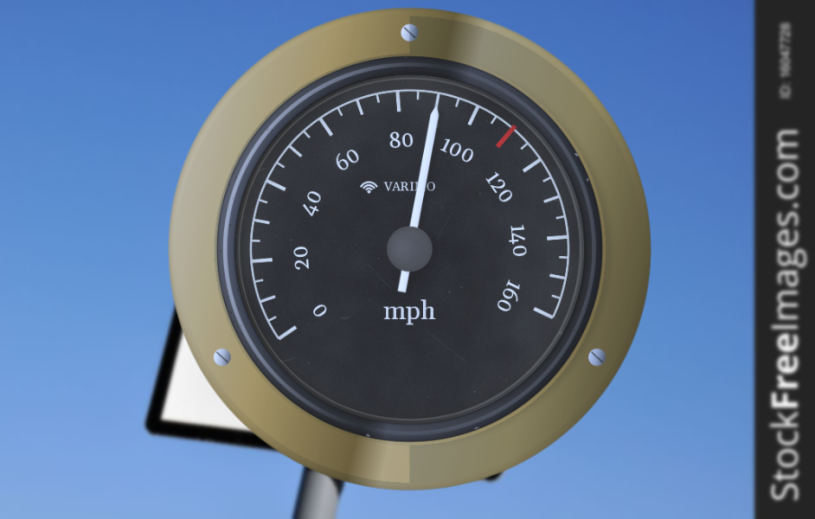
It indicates 90 mph
